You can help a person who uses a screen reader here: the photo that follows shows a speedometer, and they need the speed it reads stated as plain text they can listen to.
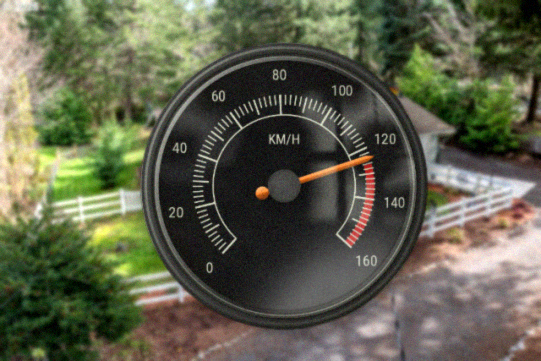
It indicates 124 km/h
